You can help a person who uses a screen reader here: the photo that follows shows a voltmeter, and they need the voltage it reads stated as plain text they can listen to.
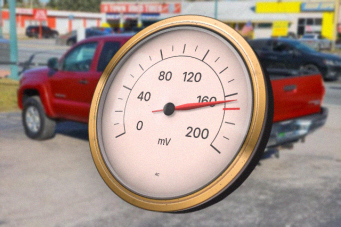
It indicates 165 mV
